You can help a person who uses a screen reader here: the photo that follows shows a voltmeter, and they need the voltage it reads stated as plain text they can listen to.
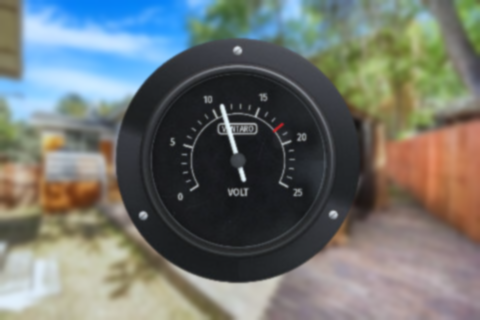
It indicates 11 V
